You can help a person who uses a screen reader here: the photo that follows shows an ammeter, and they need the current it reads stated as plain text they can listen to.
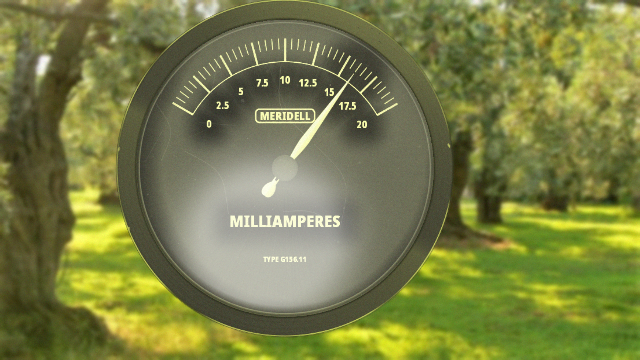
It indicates 16 mA
